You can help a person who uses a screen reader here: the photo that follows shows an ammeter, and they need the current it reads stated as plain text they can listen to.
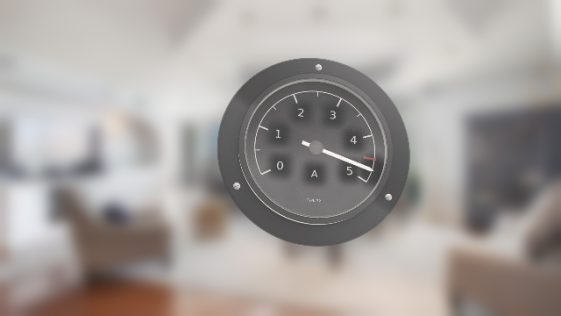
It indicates 4.75 A
